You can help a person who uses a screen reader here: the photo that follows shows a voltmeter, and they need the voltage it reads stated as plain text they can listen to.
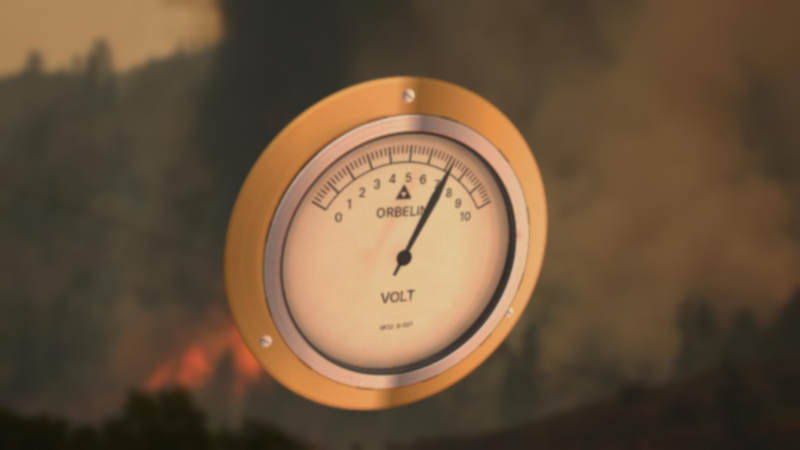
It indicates 7 V
